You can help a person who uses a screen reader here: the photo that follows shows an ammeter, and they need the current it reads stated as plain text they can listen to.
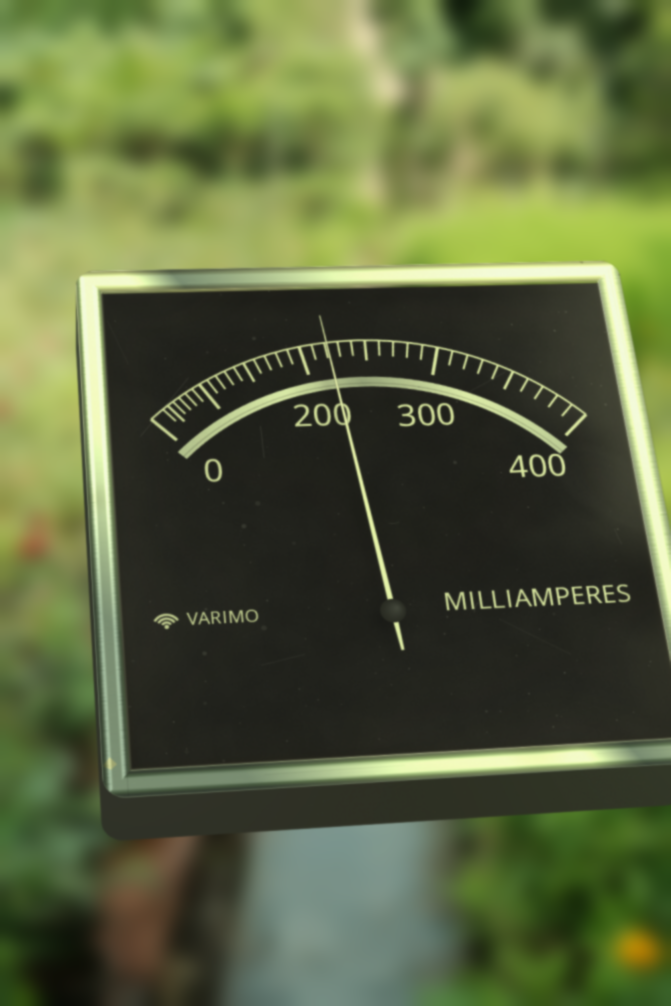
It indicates 220 mA
